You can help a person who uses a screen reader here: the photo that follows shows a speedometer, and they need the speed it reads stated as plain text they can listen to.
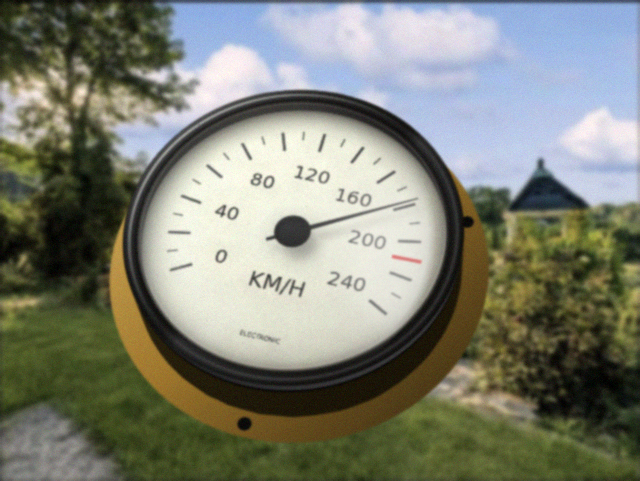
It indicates 180 km/h
